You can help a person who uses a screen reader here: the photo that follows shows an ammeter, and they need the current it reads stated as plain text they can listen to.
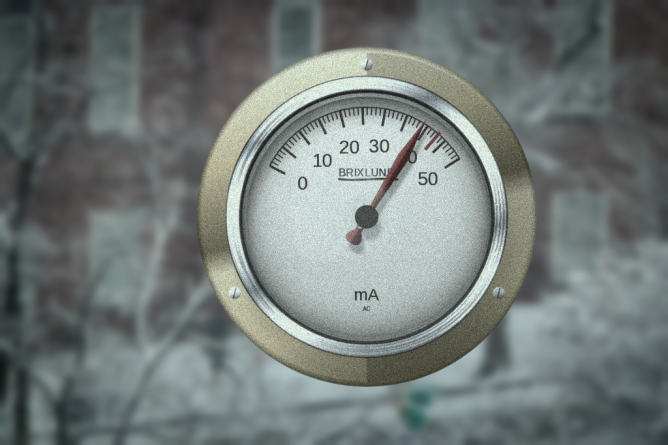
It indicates 39 mA
